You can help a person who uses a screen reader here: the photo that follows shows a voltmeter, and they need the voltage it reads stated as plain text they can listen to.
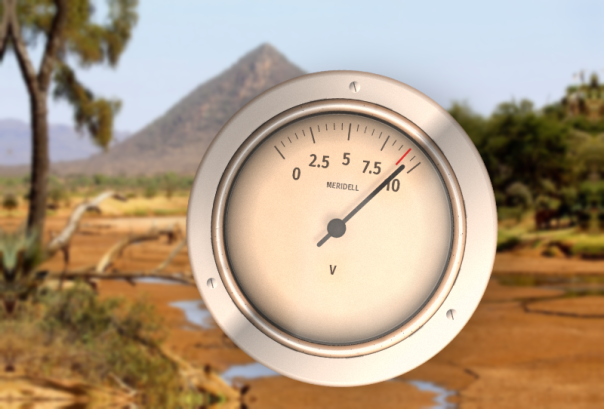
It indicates 9.5 V
